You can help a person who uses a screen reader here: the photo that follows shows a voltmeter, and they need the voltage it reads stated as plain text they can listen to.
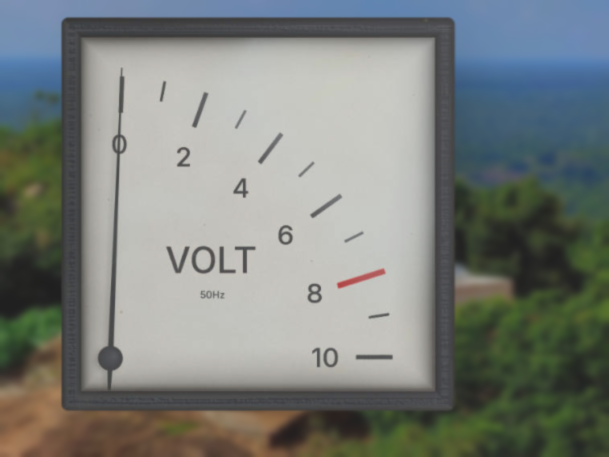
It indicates 0 V
